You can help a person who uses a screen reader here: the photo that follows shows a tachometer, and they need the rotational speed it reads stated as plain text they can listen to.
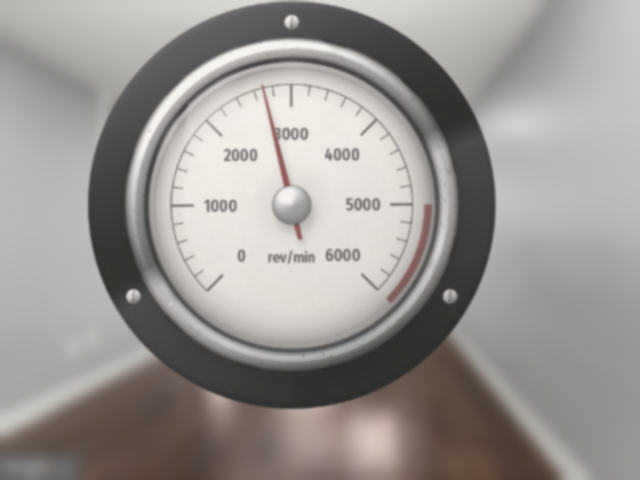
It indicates 2700 rpm
